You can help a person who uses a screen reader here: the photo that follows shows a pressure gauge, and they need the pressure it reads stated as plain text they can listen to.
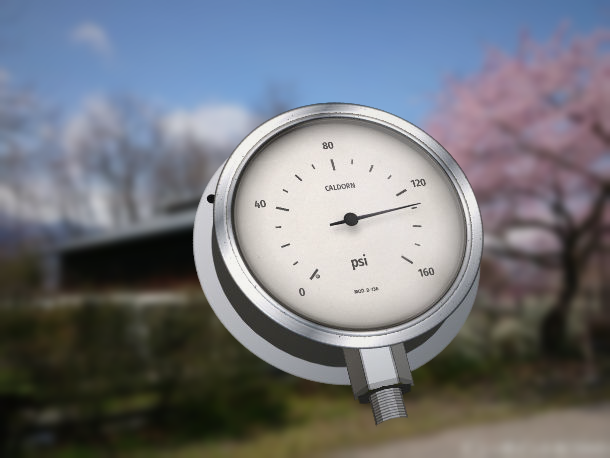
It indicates 130 psi
